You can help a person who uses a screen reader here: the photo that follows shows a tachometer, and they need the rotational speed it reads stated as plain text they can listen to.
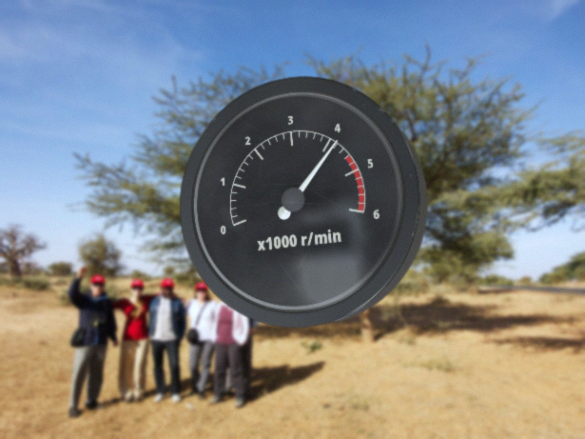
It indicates 4200 rpm
